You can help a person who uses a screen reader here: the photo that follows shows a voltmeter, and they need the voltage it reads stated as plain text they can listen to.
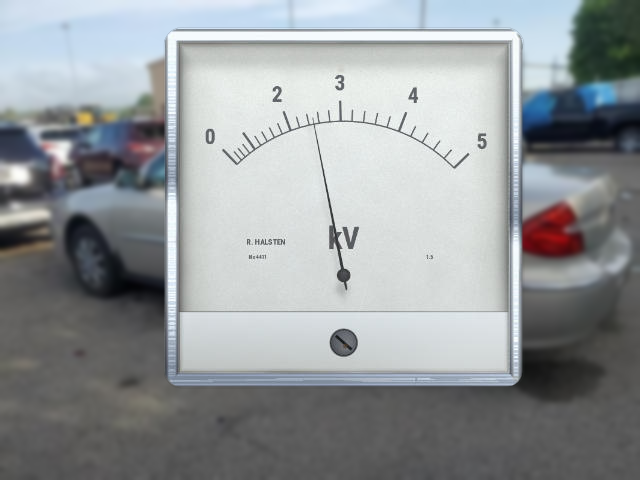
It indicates 2.5 kV
